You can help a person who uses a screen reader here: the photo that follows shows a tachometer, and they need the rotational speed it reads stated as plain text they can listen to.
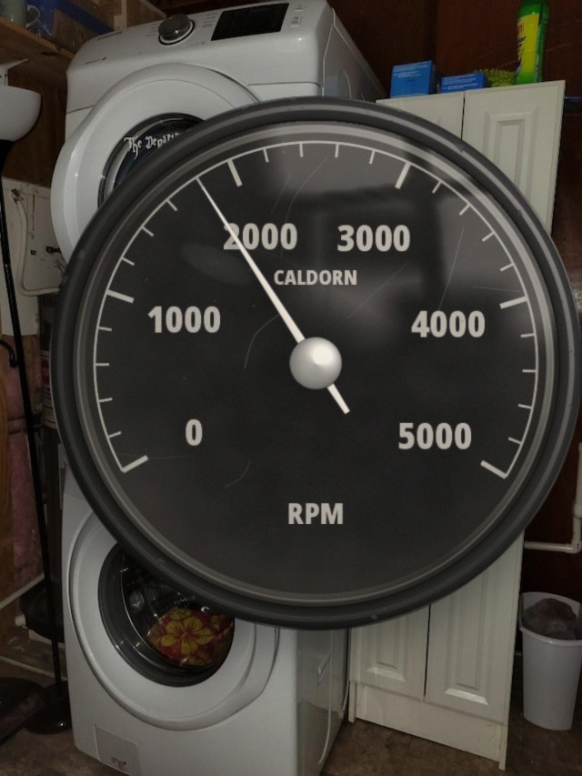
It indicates 1800 rpm
